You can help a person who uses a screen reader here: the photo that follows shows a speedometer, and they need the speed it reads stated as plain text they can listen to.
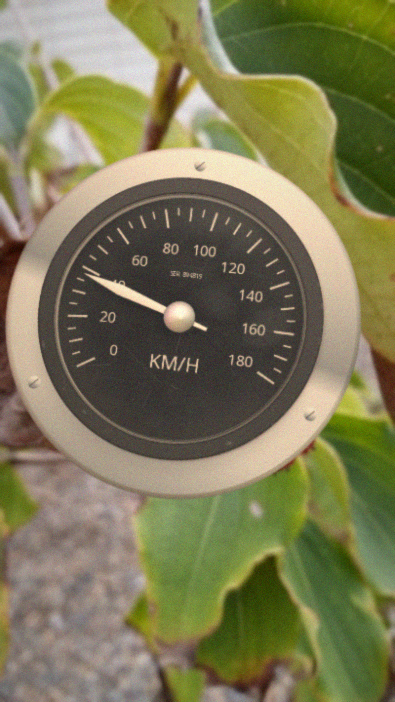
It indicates 37.5 km/h
